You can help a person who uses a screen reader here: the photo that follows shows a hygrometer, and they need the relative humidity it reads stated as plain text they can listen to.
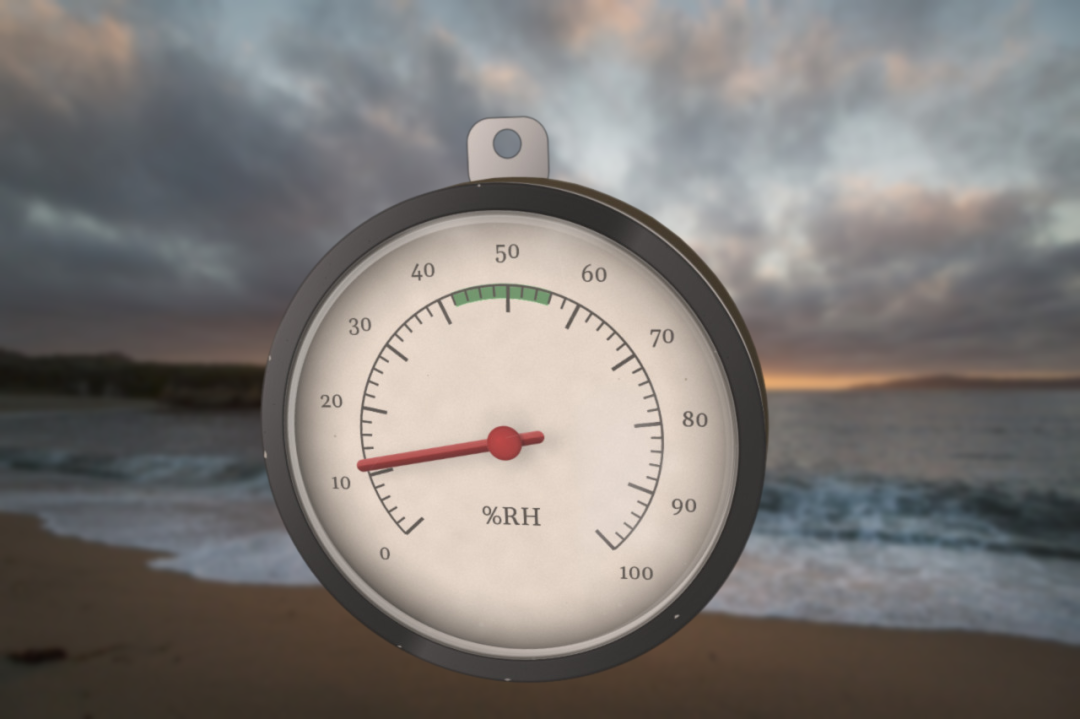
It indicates 12 %
